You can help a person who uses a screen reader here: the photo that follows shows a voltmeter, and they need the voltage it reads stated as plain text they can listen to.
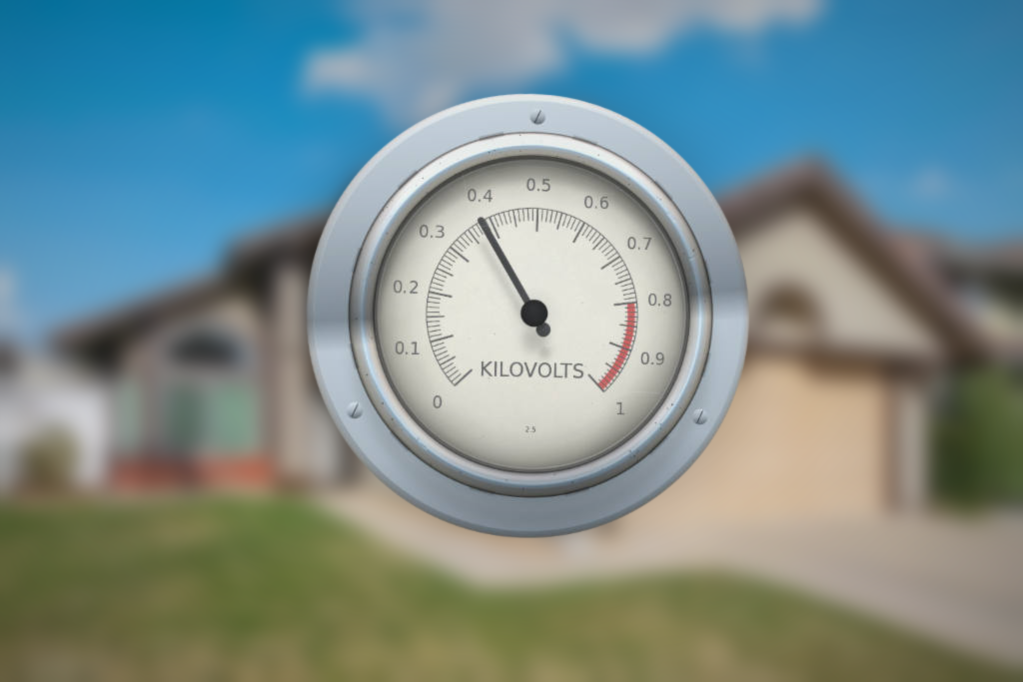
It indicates 0.38 kV
